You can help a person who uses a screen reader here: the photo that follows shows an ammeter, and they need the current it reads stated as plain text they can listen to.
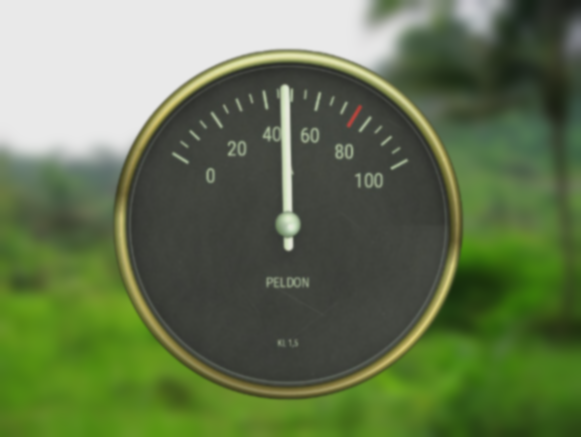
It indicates 47.5 A
